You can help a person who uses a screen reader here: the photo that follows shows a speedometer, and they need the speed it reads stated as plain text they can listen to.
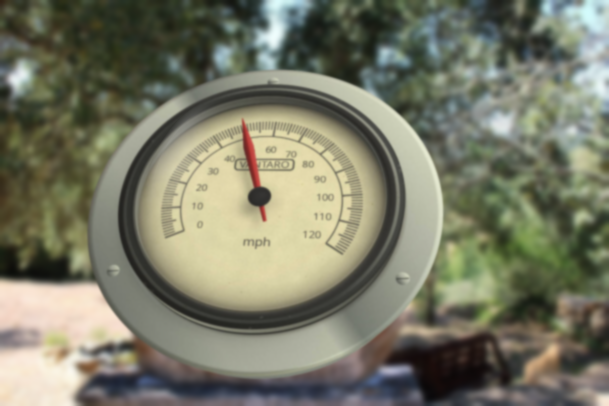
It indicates 50 mph
